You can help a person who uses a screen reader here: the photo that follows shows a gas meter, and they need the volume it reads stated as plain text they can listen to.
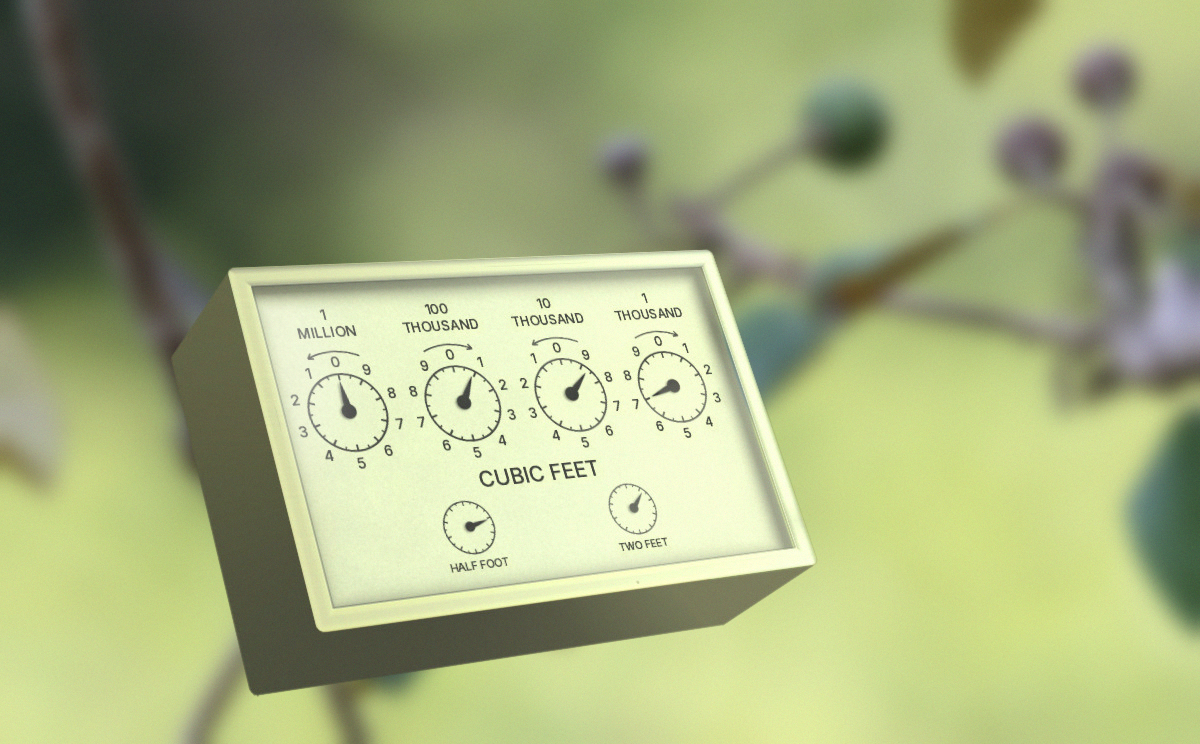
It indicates 8700 ft³
